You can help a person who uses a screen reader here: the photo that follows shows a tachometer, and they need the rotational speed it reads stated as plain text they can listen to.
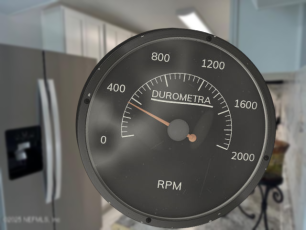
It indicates 350 rpm
